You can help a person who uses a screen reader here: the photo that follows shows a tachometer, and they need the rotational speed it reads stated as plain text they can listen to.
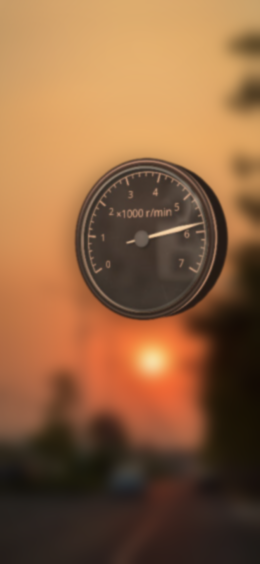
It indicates 5800 rpm
